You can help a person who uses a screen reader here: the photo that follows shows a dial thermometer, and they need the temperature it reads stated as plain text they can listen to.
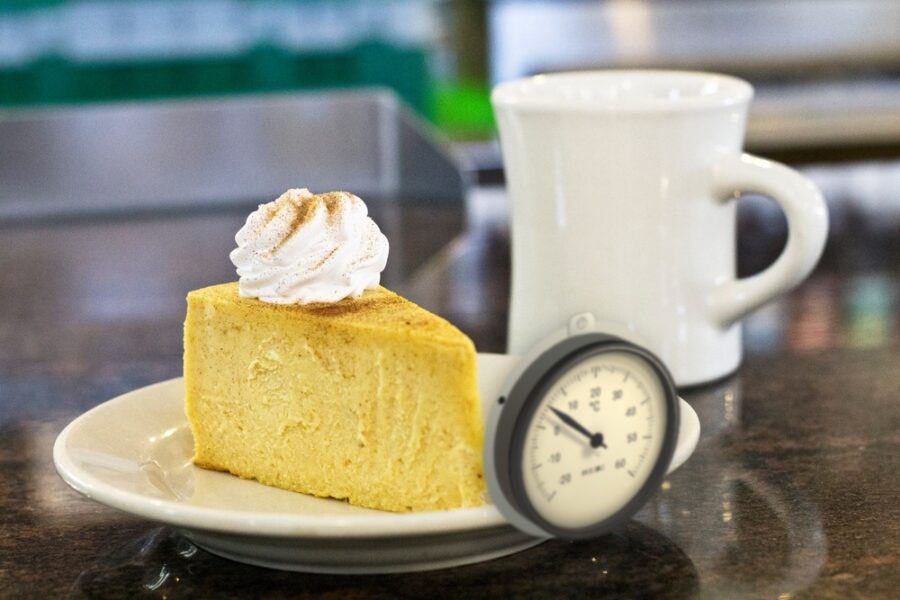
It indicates 5 °C
